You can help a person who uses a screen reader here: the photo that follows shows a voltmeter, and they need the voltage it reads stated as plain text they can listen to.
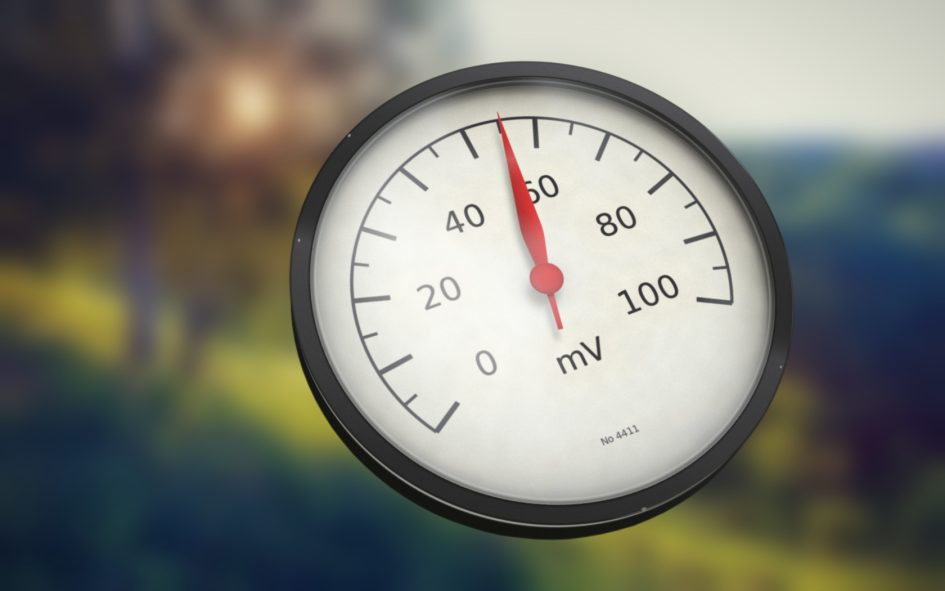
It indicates 55 mV
